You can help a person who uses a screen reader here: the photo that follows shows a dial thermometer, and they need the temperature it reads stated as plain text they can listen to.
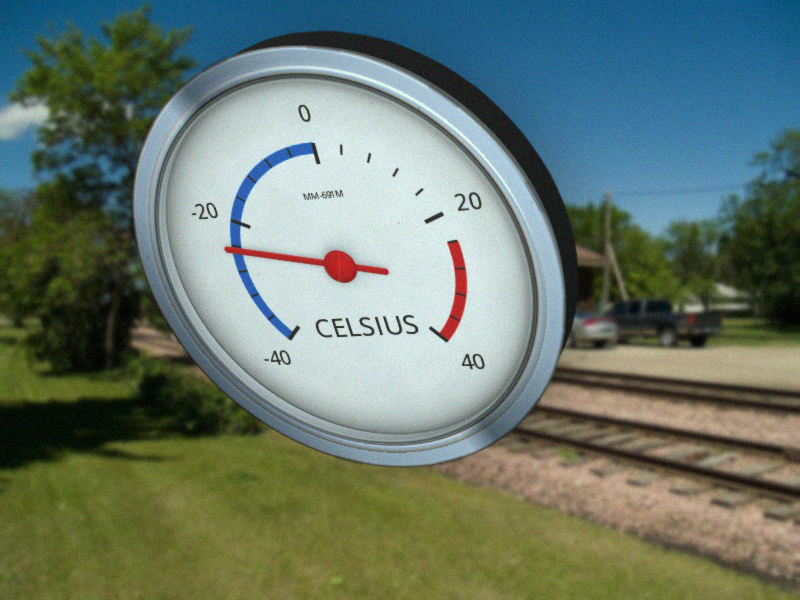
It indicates -24 °C
